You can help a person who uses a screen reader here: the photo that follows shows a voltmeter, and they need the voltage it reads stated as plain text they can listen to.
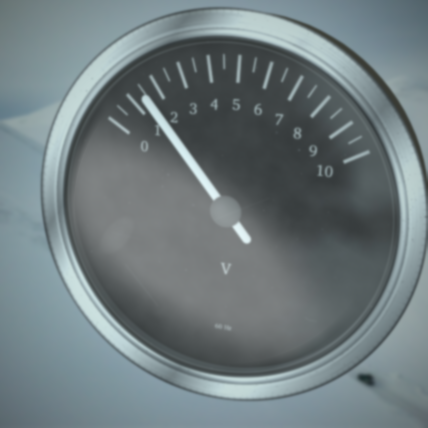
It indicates 1.5 V
